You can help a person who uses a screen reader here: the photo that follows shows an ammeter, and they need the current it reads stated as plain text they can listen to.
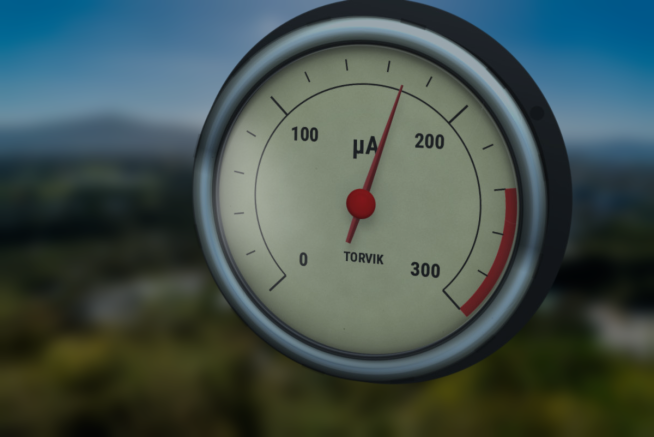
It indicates 170 µA
